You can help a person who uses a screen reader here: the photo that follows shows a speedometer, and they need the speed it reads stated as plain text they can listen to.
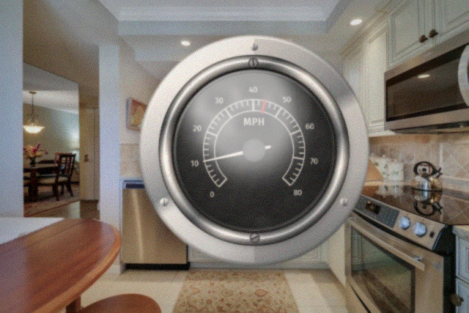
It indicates 10 mph
